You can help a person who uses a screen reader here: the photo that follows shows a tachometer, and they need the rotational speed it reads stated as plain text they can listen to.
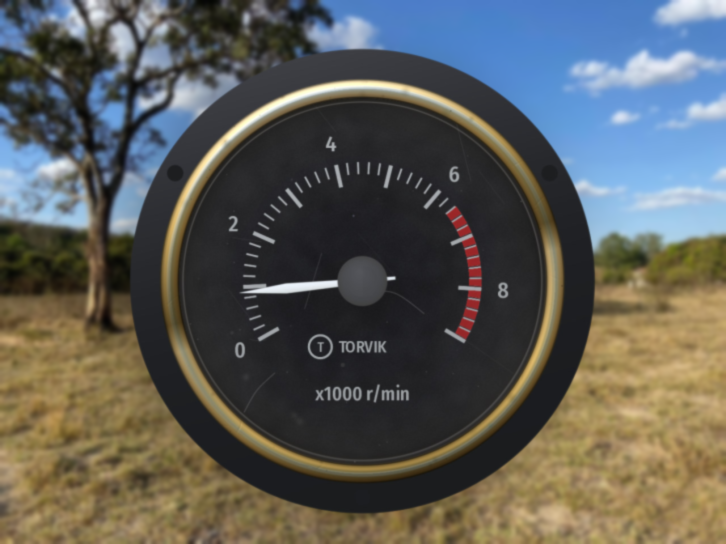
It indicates 900 rpm
